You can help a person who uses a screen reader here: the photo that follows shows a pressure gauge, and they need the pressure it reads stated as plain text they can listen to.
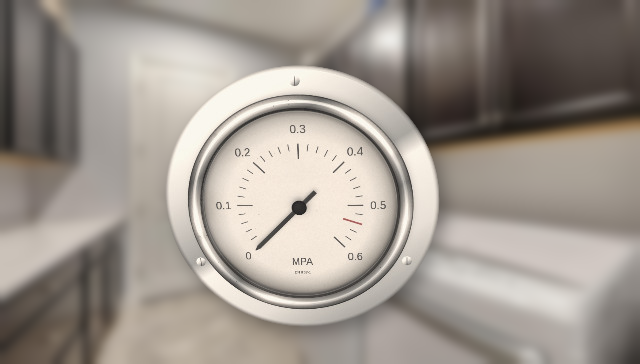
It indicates 0 MPa
